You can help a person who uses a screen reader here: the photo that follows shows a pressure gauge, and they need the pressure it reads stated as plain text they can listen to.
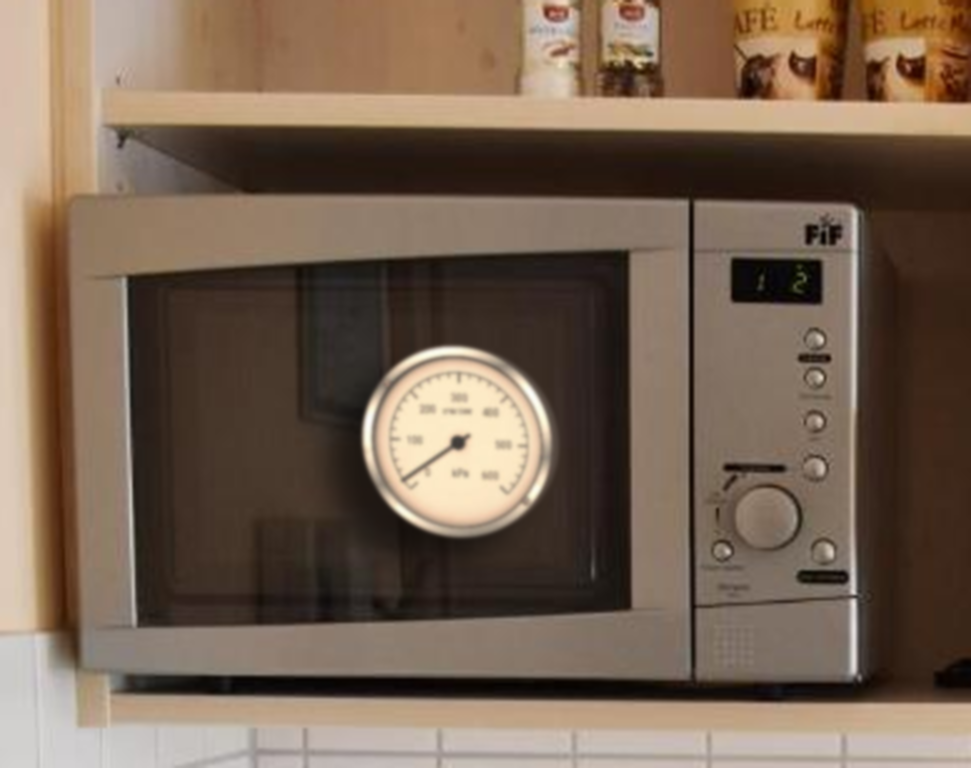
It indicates 20 kPa
